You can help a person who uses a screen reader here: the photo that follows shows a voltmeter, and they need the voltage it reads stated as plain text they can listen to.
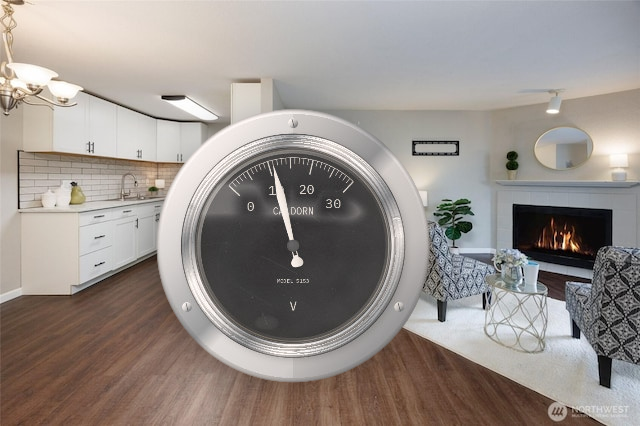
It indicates 11 V
